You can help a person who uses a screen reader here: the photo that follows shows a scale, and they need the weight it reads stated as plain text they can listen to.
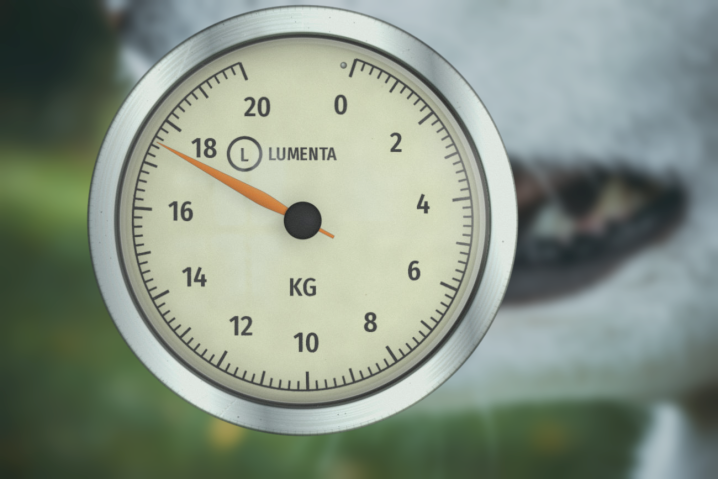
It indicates 17.5 kg
